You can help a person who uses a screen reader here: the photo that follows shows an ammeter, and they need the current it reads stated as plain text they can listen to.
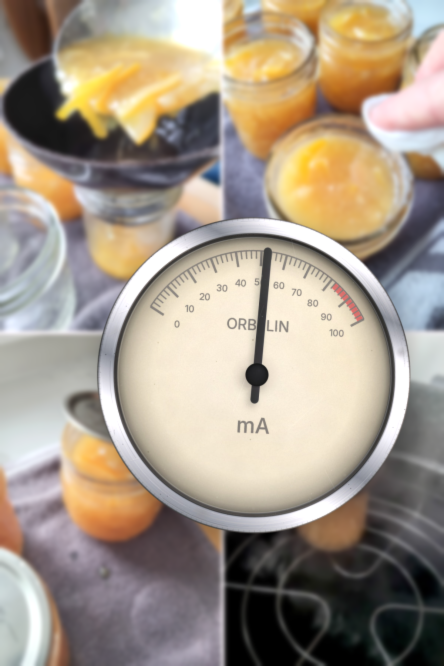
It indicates 52 mA
